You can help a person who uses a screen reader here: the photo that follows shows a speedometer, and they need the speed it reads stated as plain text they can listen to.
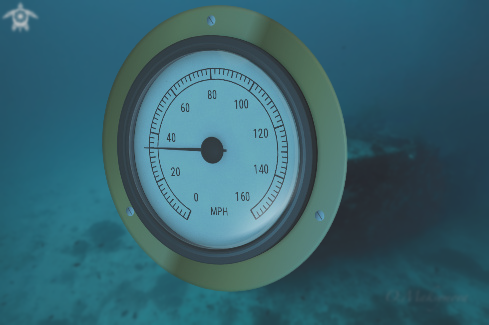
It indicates 34 mph
